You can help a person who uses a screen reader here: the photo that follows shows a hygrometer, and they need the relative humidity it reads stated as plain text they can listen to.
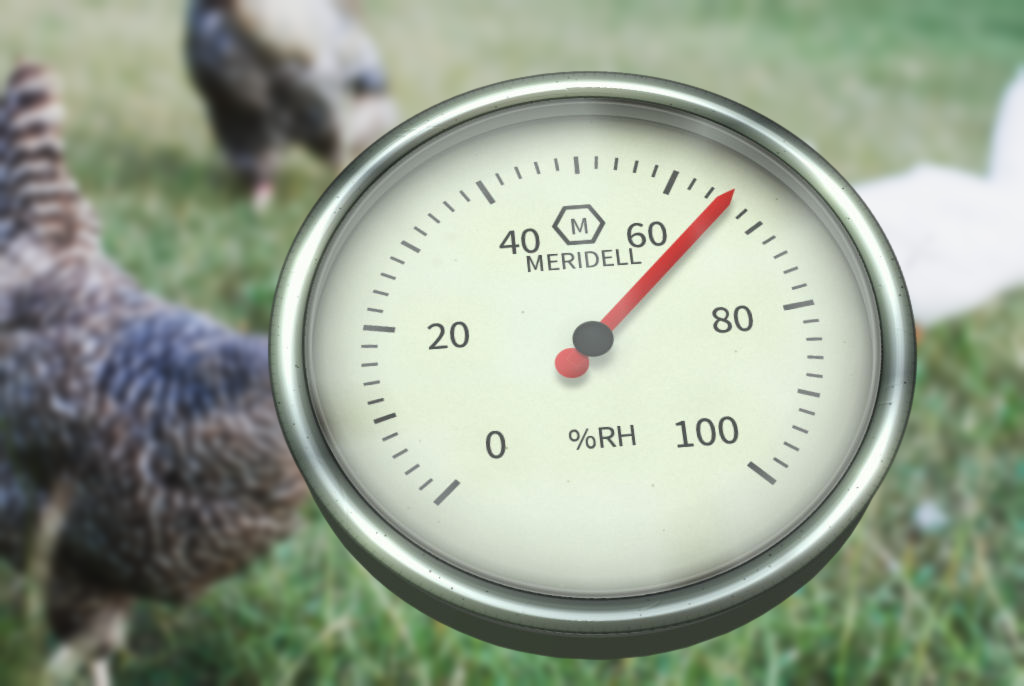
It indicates 66 %
